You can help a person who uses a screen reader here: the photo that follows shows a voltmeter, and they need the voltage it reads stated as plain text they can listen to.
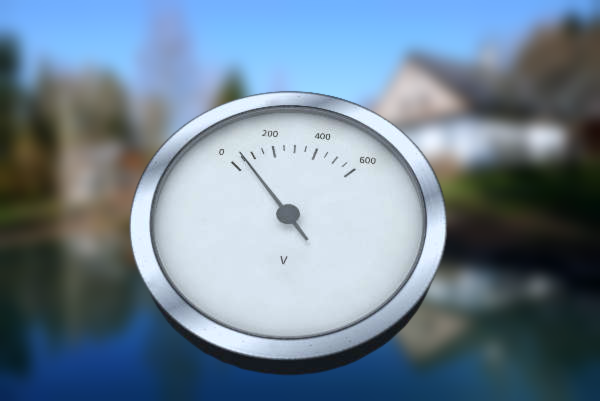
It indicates 50 V
